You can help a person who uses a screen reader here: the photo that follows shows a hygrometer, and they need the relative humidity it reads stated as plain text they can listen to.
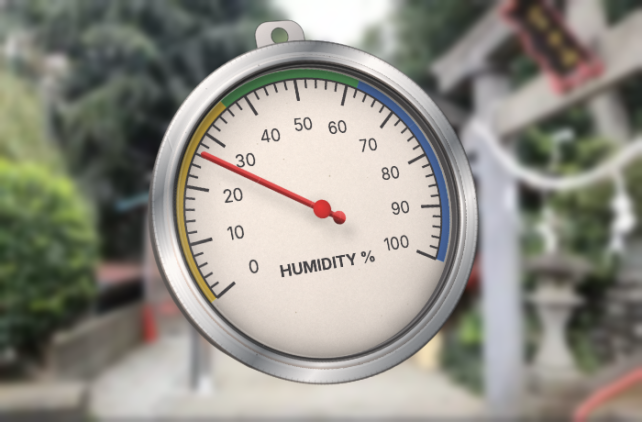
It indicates 26 %
